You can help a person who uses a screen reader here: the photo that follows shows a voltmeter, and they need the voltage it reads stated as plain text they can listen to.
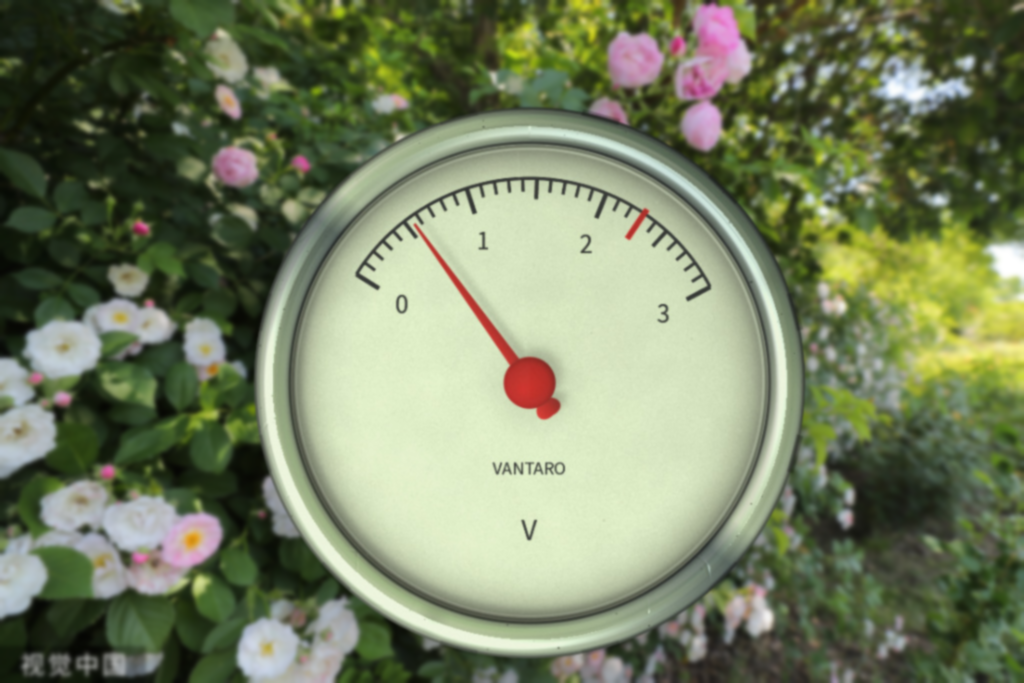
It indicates 0.55 V
